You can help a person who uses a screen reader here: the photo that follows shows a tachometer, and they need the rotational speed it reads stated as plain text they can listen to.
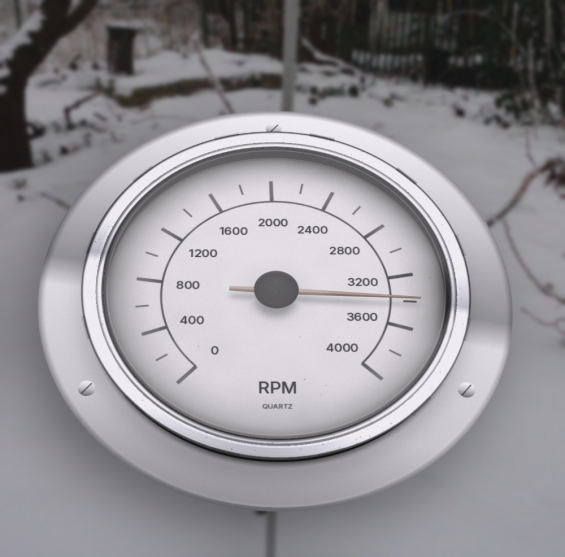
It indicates 3400 rpm
